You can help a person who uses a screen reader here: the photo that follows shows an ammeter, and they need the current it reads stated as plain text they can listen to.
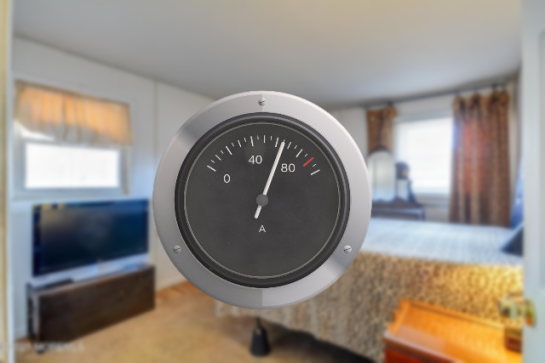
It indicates 65 A
